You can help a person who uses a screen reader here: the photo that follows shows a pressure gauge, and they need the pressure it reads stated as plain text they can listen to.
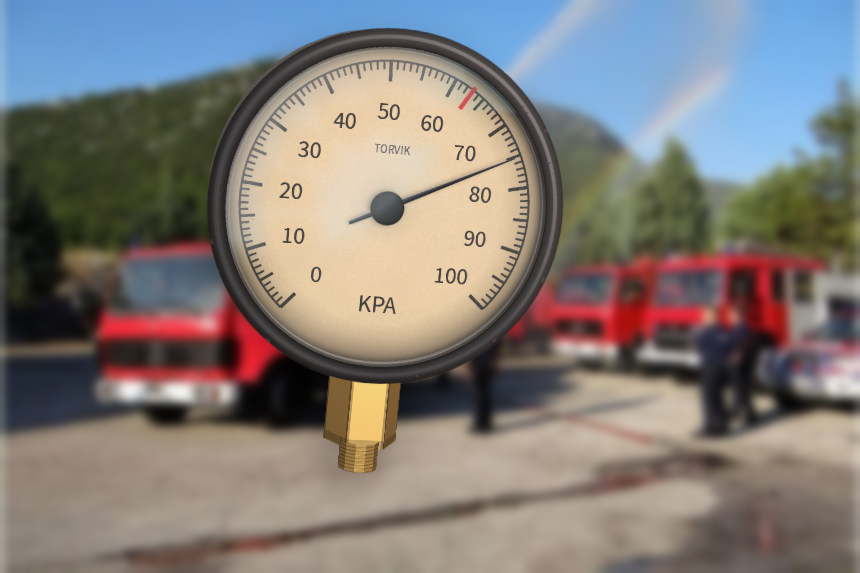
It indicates 75 kPa
